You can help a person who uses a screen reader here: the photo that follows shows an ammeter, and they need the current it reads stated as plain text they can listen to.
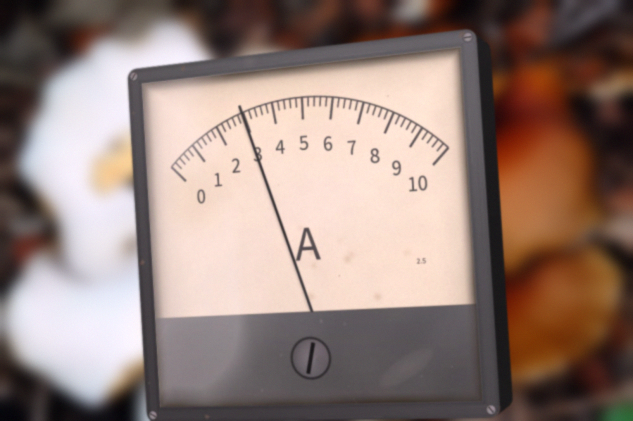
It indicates 3 A
